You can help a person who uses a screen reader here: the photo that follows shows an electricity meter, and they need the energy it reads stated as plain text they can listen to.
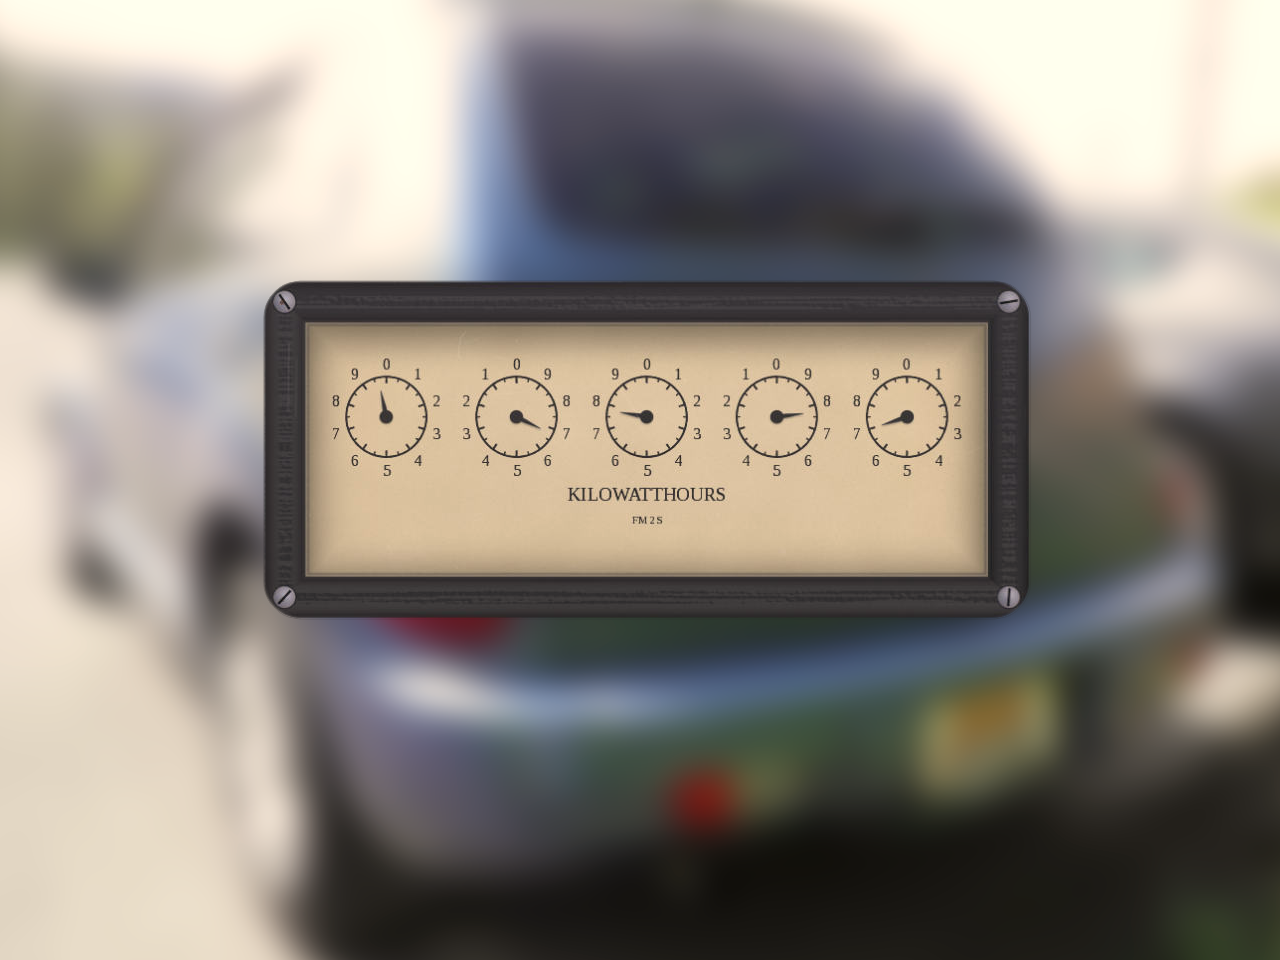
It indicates 96777 kWh
